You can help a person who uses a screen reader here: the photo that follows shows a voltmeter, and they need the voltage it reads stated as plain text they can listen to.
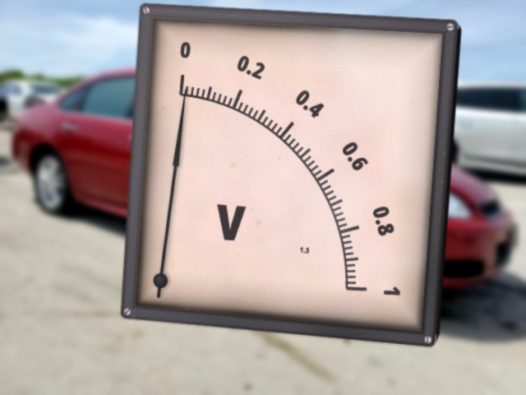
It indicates 0.02 V
